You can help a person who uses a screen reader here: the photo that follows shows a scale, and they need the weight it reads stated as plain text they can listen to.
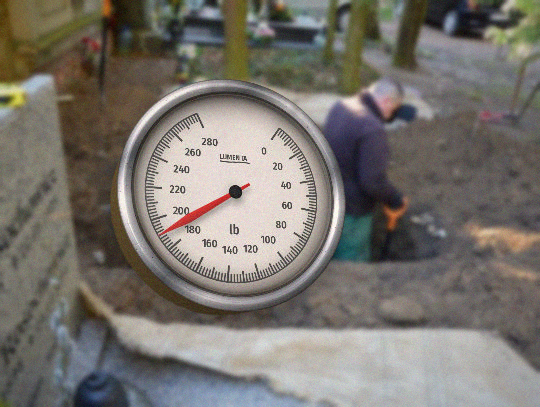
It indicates 190 lb
